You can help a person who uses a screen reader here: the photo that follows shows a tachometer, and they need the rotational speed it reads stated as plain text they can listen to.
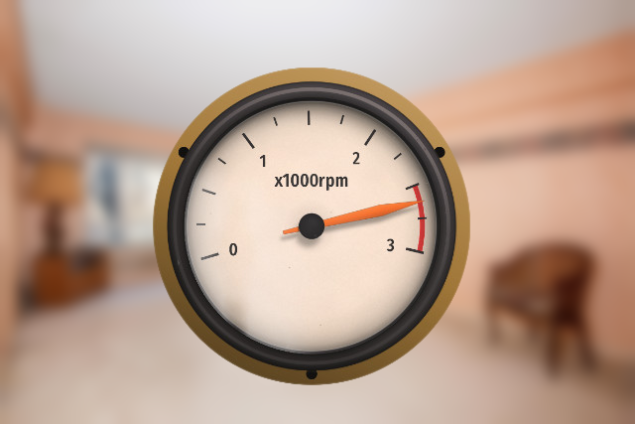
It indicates 2625 rpm
